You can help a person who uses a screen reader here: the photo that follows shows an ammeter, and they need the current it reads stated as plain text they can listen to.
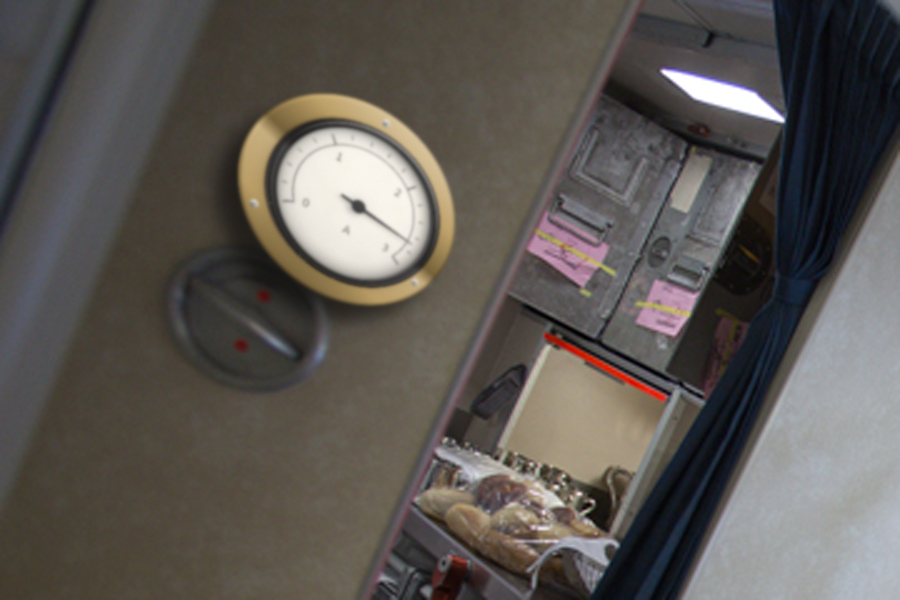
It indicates 2.7 A
